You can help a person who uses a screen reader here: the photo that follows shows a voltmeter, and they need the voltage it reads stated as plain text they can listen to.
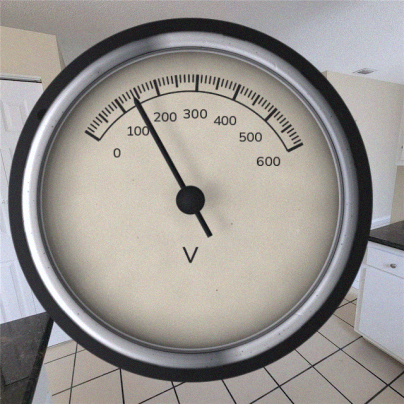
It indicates 140 V
